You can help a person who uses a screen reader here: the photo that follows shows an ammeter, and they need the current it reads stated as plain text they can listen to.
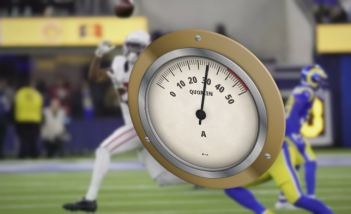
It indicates 30 A
